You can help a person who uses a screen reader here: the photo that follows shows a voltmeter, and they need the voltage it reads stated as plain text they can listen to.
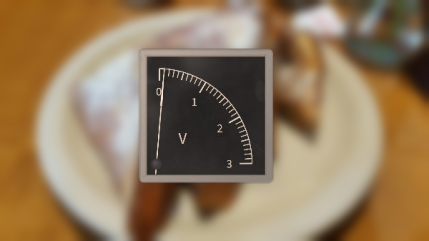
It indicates 0.1 V
